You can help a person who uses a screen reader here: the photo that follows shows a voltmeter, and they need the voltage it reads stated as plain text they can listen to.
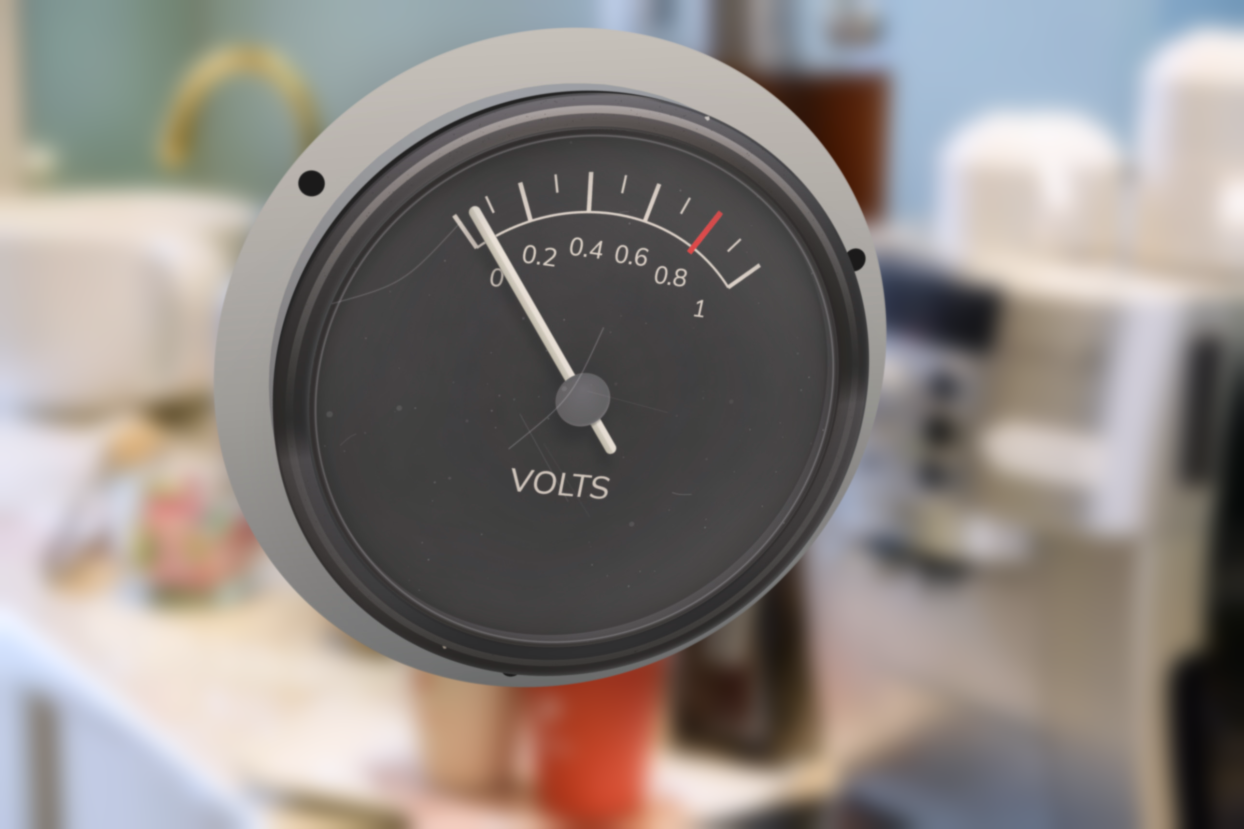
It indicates 0.05 V
